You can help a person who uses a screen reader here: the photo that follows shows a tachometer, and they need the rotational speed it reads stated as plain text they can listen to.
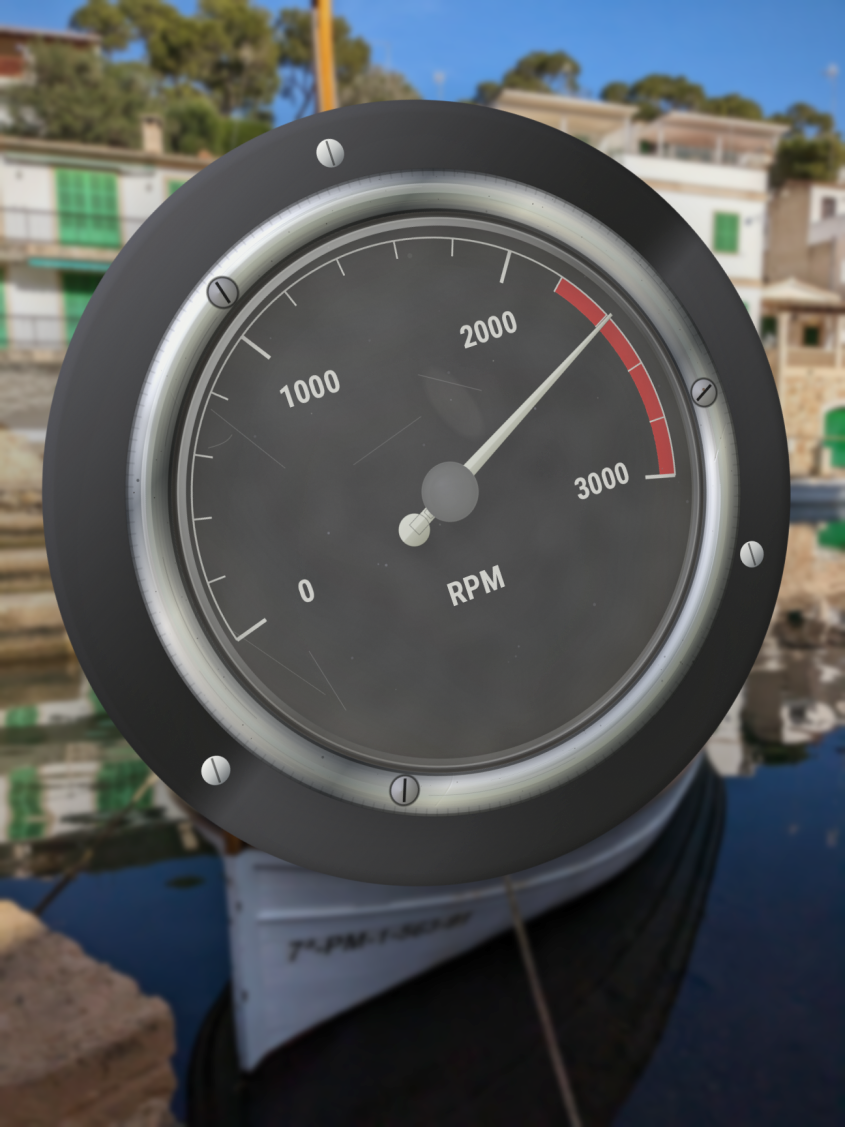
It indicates 2400 rpm
